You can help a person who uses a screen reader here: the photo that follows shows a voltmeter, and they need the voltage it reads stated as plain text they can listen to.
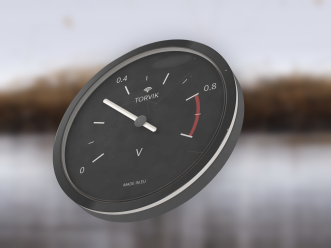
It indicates 0.3 V
